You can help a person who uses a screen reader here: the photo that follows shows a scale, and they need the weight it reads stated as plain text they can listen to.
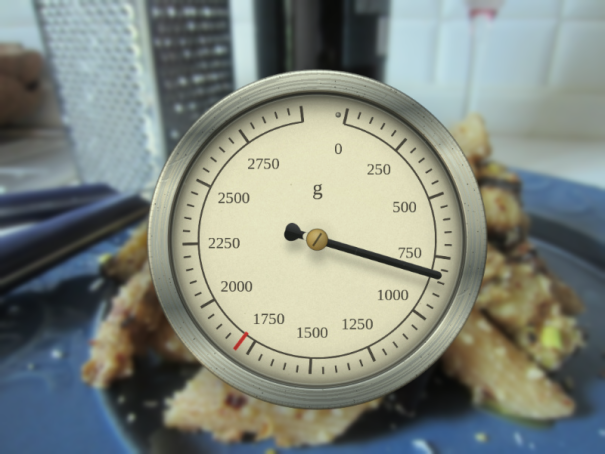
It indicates 825 g
